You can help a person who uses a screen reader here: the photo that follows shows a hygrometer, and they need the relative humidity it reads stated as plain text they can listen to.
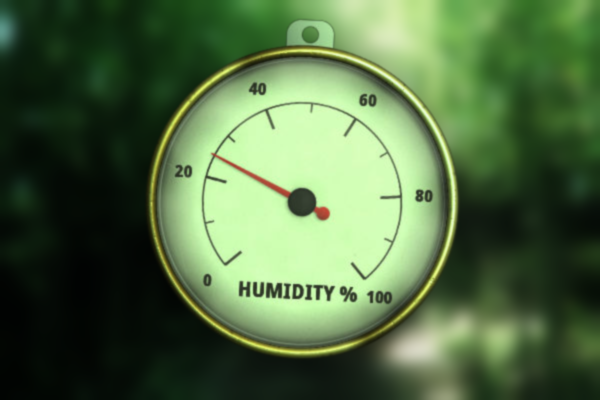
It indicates 25 %
